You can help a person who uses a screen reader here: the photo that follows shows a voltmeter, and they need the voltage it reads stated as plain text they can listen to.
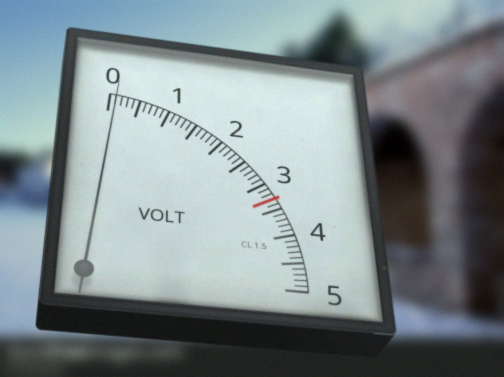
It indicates 0.1 V
